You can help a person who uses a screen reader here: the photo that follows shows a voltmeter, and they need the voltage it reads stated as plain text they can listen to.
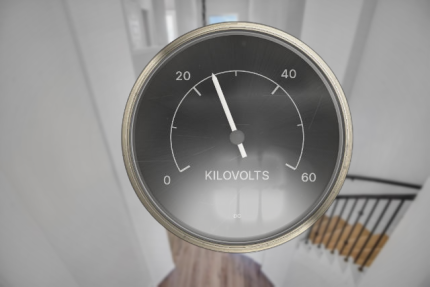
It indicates 25 kV
